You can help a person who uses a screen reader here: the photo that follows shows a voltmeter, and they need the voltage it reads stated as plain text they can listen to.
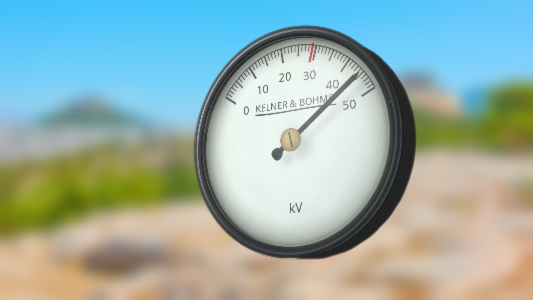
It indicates 45 kV
